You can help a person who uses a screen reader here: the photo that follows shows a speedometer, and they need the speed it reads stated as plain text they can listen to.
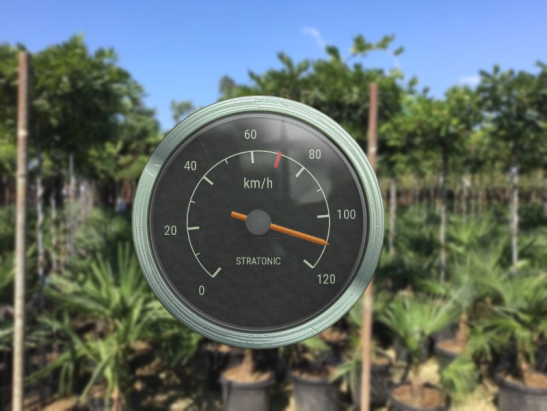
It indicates 110 km/h
